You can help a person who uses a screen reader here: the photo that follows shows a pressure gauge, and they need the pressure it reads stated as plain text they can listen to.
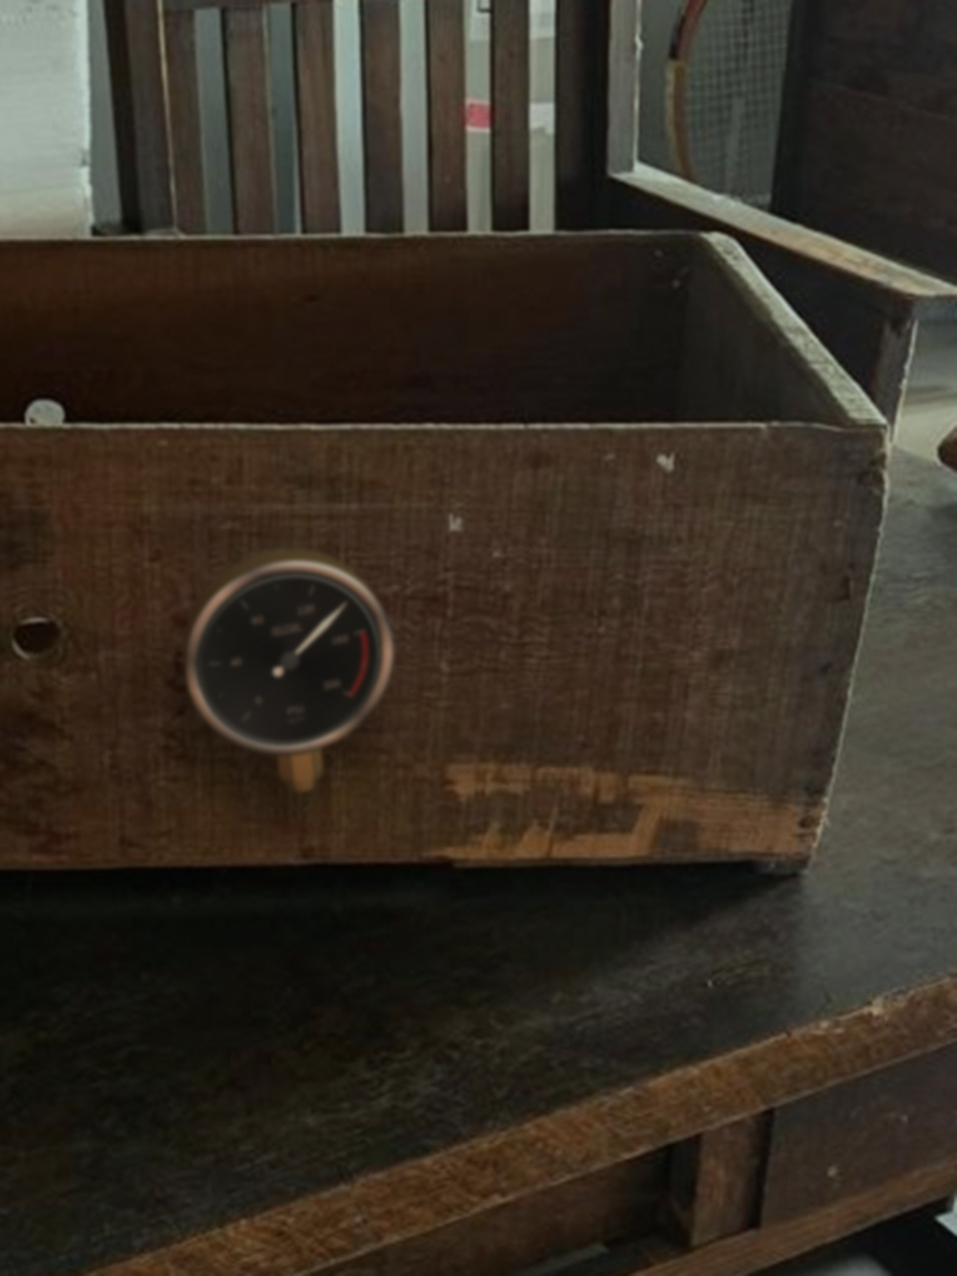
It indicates 140 psi
